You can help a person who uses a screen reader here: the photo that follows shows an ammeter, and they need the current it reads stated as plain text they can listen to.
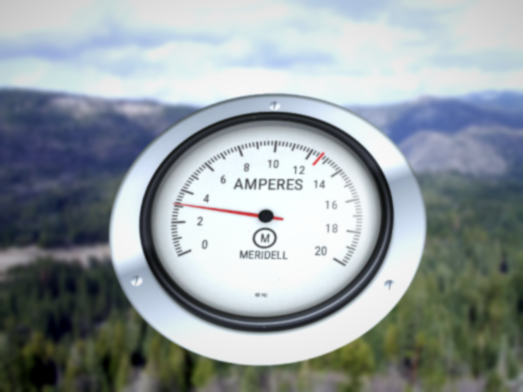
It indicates 3 A
